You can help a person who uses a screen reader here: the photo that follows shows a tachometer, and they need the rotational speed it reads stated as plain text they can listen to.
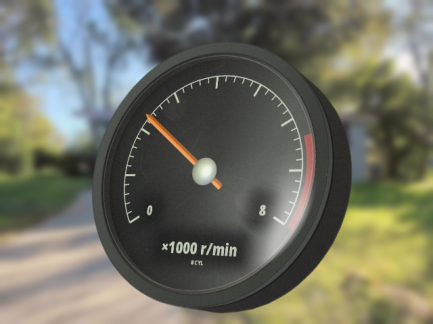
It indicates 2300 rpm
